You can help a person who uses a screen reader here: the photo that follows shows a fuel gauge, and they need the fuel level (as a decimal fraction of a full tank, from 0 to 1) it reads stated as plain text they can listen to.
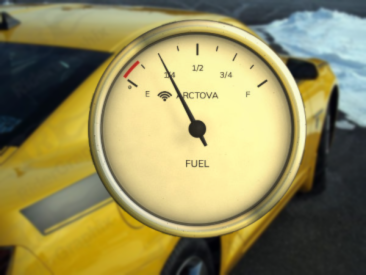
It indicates 0.25
